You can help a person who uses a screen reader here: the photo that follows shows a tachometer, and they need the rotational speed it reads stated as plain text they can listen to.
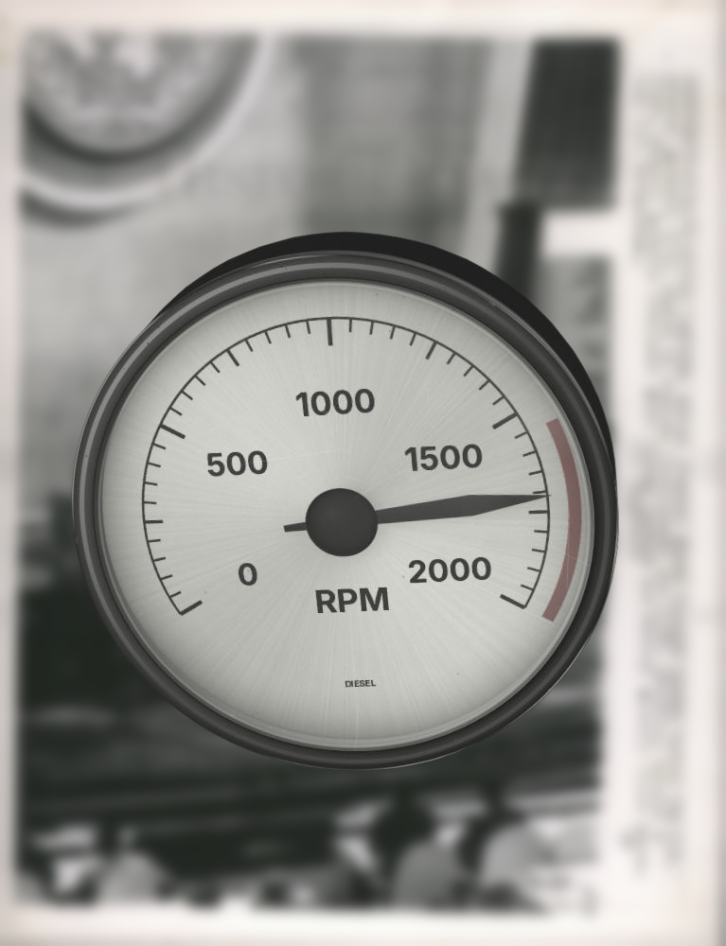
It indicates 1700 rpm
